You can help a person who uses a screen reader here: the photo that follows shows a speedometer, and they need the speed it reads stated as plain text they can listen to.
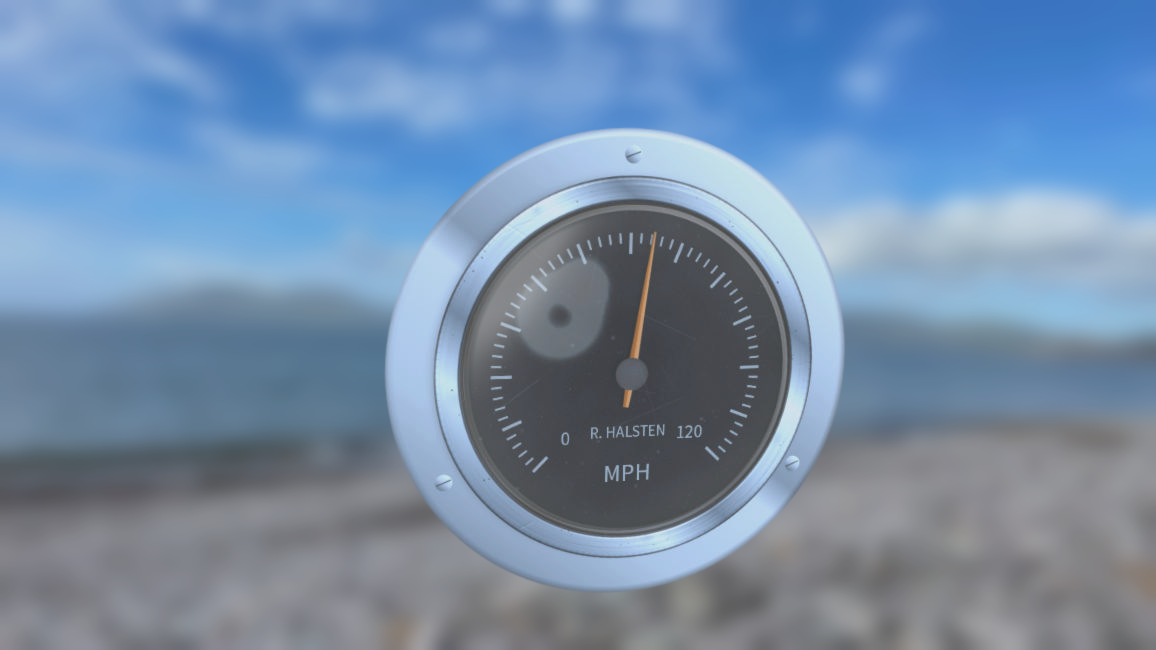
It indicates 64 mph
